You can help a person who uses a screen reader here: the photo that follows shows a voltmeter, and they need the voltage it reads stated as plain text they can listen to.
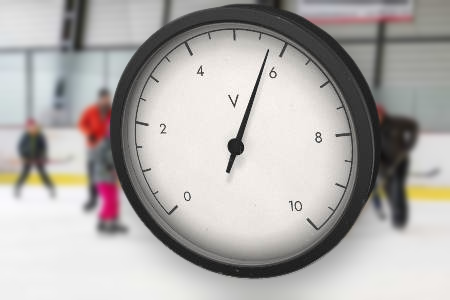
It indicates 5.75 V
